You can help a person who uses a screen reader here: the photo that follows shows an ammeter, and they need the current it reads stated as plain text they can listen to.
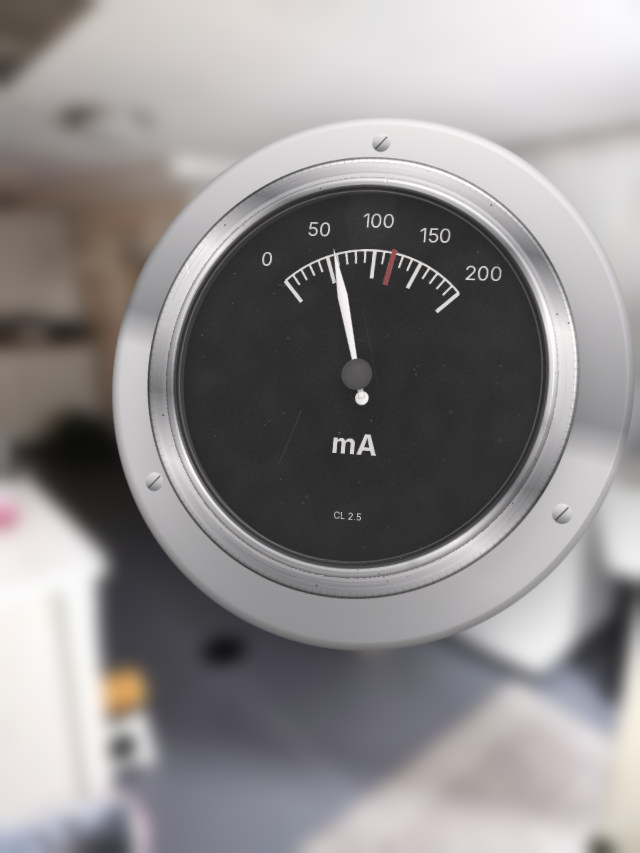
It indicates 60 mA
